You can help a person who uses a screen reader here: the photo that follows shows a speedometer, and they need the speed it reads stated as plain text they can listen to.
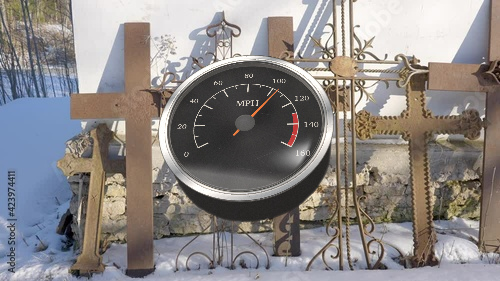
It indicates 105 mph
